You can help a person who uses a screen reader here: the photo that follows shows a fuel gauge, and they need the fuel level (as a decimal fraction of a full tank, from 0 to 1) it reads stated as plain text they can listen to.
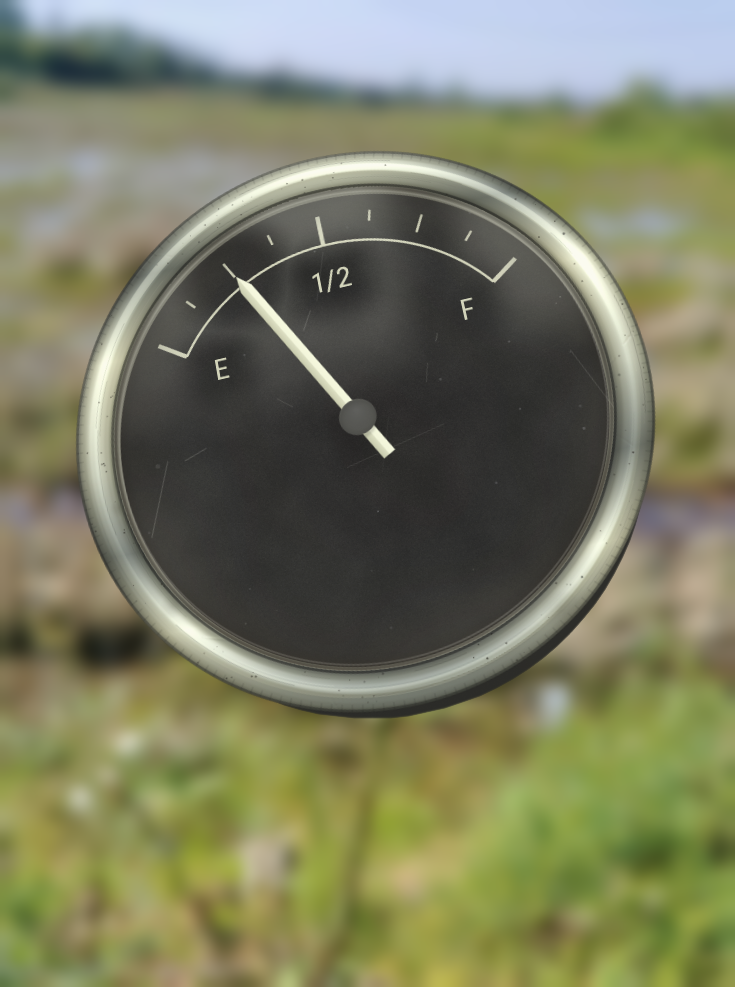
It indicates 0.25
